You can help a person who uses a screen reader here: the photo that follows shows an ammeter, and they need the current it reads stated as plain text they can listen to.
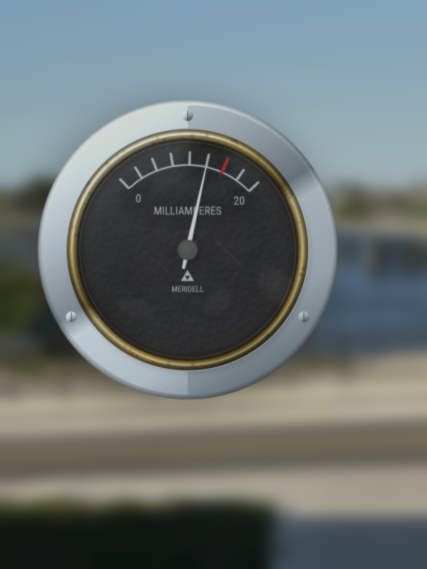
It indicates 12.5 mA
